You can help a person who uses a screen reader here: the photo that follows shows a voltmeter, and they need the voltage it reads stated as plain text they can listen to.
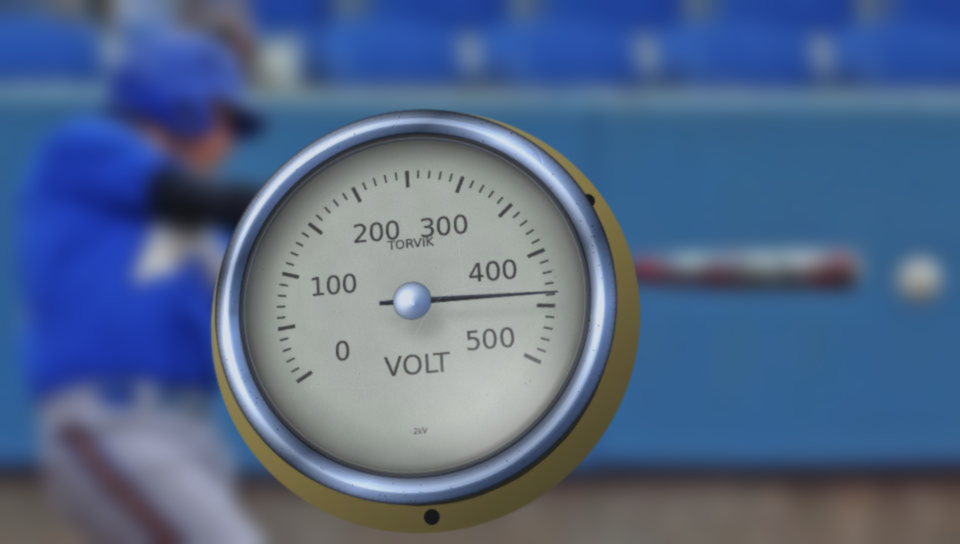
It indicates 440 V
